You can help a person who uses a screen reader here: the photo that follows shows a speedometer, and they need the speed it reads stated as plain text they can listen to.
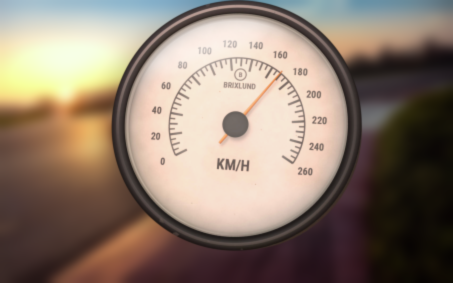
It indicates 170 km/h
